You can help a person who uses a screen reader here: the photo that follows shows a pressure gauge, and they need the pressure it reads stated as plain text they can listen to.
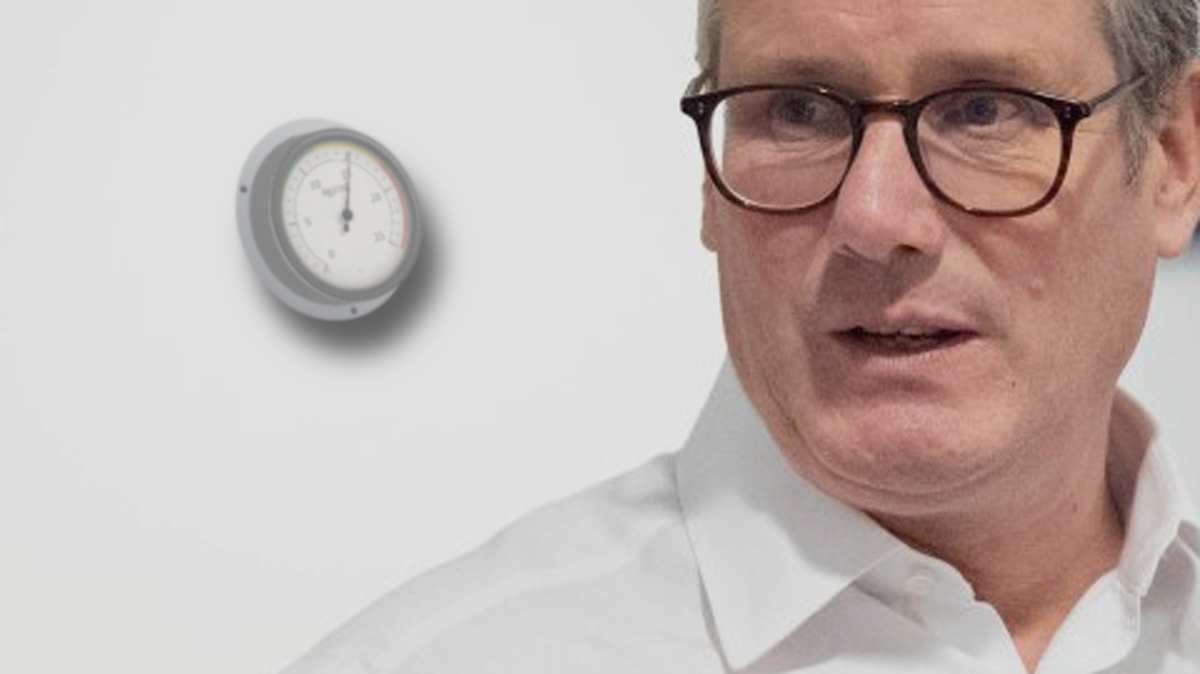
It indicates 15 kg/cm²
